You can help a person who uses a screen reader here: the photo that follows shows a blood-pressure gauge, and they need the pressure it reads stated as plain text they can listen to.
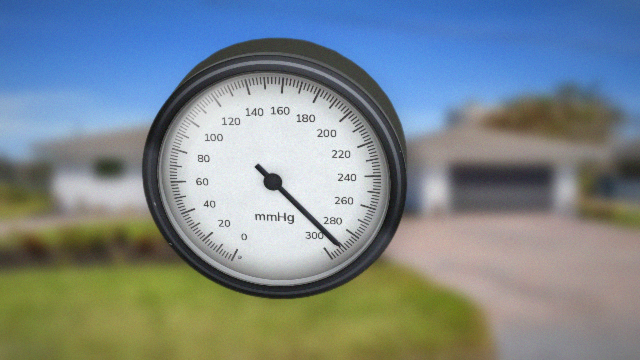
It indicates 290 mmHg
